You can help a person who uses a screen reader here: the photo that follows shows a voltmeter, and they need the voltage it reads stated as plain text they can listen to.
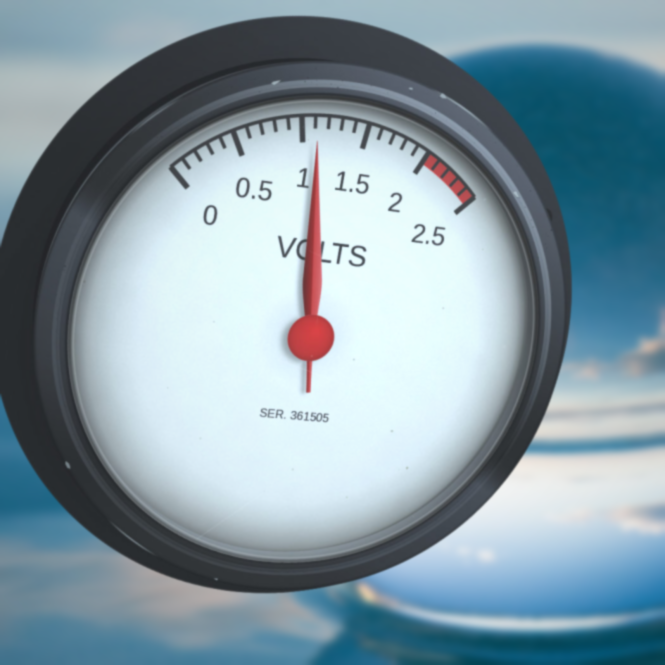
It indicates 1.1 V
